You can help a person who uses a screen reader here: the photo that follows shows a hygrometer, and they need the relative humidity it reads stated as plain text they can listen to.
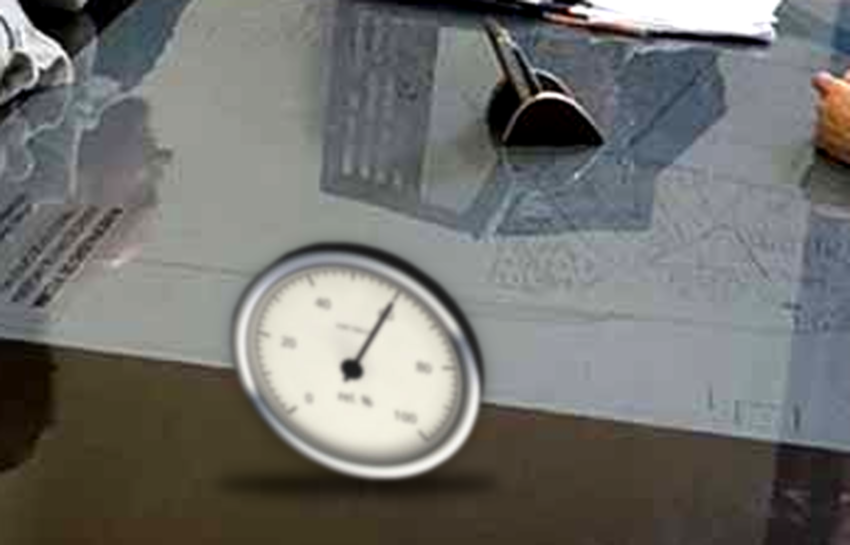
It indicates 60 %
